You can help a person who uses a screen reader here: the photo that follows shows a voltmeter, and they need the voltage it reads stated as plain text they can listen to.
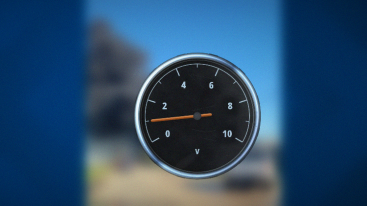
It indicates 1 V
